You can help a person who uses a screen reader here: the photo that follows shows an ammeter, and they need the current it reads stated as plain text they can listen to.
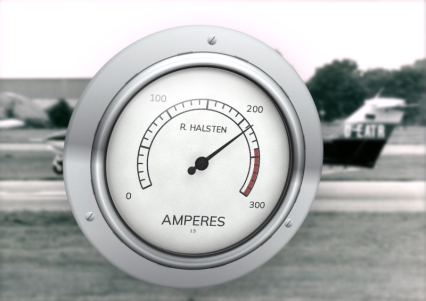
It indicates 210 A
